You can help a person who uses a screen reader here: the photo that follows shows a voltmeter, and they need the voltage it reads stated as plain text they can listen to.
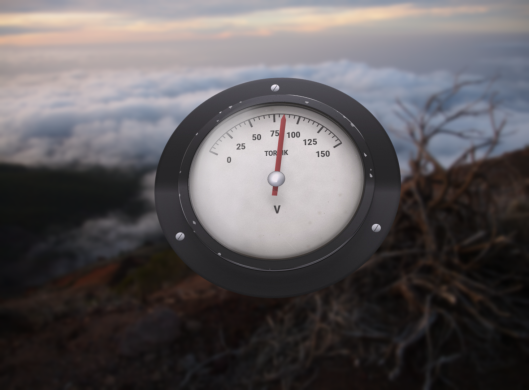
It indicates 85 V
